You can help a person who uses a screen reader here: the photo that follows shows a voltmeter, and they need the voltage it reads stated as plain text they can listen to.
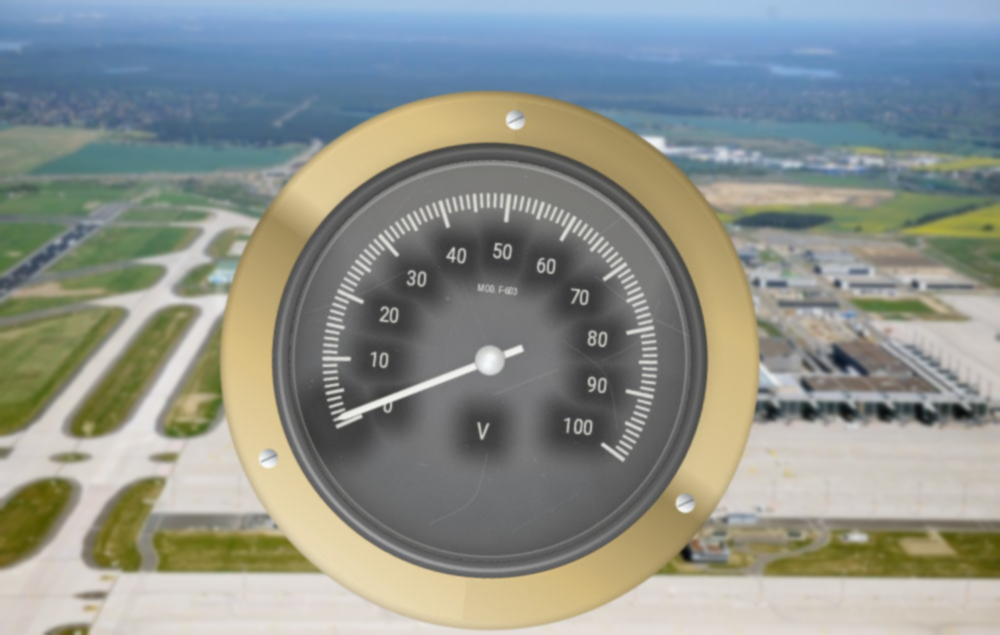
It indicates 1 V
